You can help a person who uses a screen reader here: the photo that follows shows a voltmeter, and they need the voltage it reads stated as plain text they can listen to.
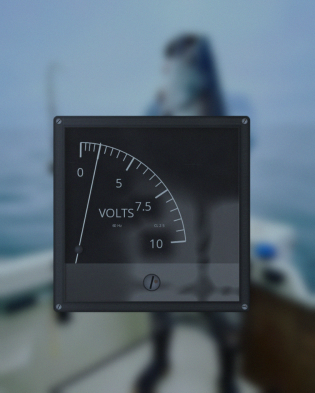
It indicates 2.5 V
